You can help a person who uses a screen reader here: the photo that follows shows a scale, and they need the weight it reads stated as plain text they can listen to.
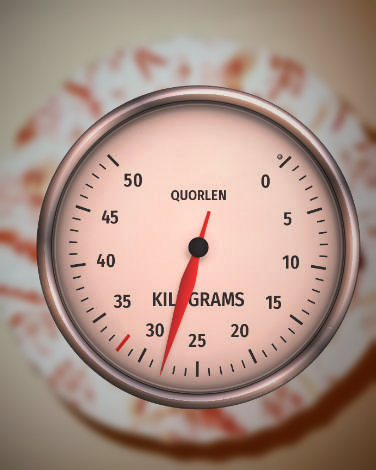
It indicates 28 kg
